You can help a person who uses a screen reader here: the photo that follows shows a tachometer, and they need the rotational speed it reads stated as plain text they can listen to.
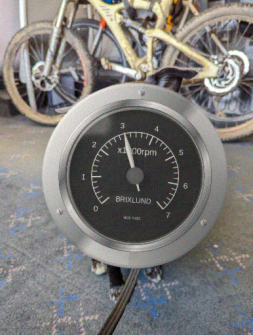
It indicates 3000 rpm
